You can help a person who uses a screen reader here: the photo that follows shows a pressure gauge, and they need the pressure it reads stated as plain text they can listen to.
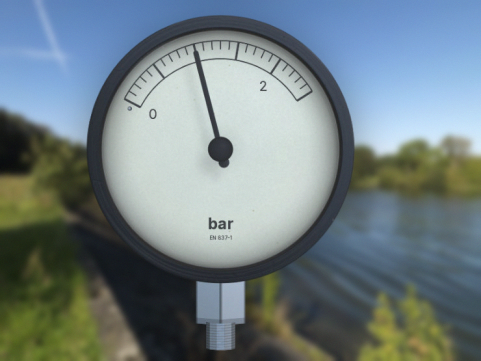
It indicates 1 bar
